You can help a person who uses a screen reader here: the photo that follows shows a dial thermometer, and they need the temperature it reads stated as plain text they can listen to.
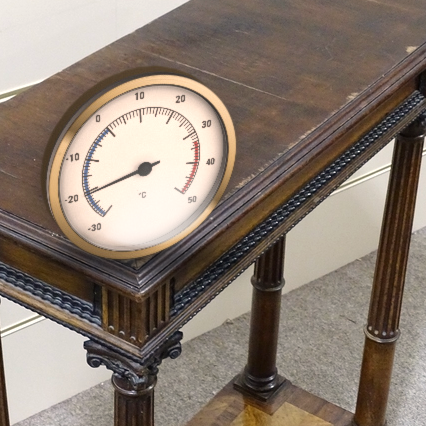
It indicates -20 °C
